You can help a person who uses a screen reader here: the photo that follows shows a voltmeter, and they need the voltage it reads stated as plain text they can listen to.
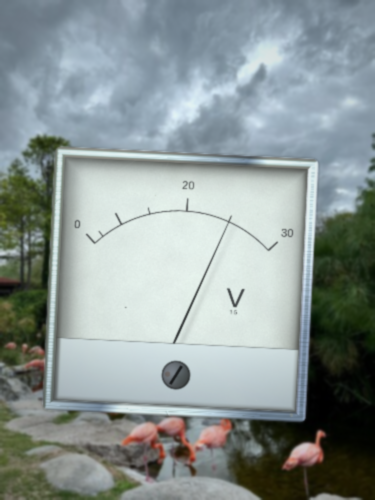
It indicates 25 V
